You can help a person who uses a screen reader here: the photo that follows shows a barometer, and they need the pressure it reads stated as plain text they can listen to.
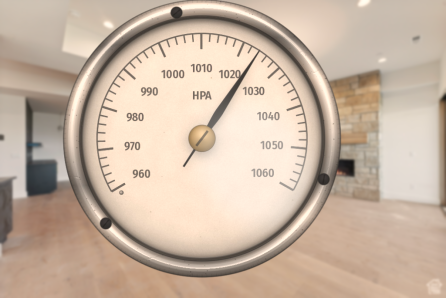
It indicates 1024 hPa
